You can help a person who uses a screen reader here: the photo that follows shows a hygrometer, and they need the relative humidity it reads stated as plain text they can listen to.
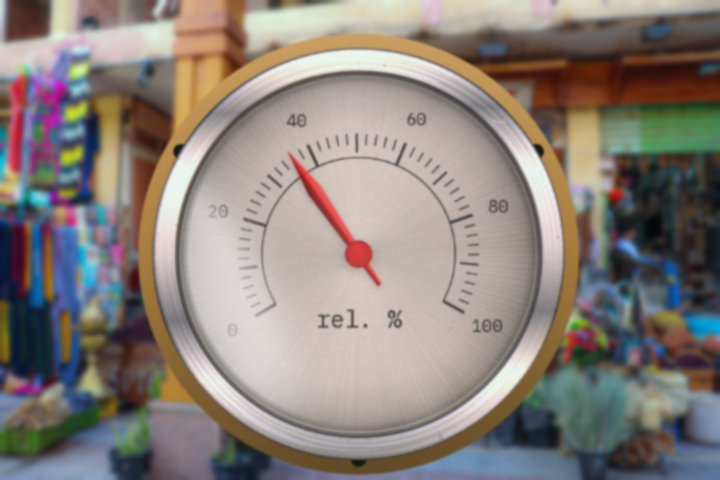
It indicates 36 %
